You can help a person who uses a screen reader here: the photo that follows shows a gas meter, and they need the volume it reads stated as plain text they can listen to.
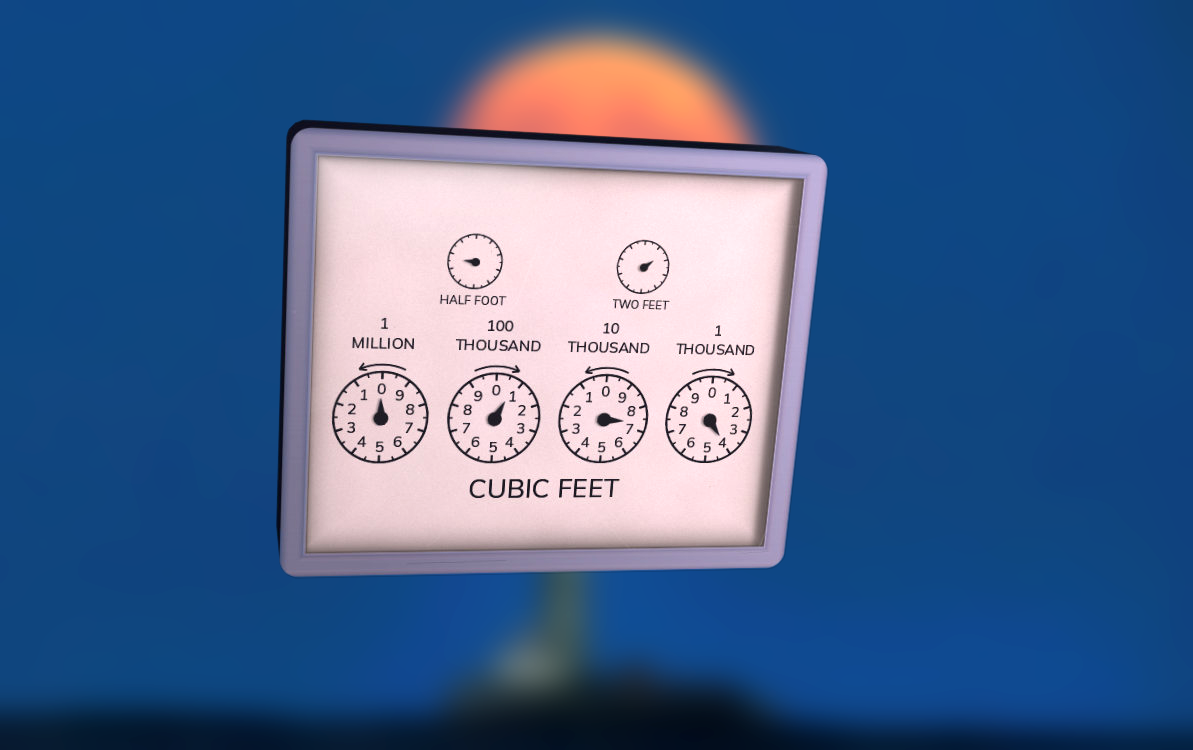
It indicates 7400 ft³
